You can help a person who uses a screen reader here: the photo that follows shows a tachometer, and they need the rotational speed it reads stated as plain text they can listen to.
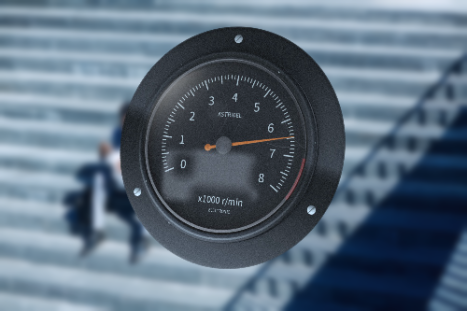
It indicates 6500 rpm
